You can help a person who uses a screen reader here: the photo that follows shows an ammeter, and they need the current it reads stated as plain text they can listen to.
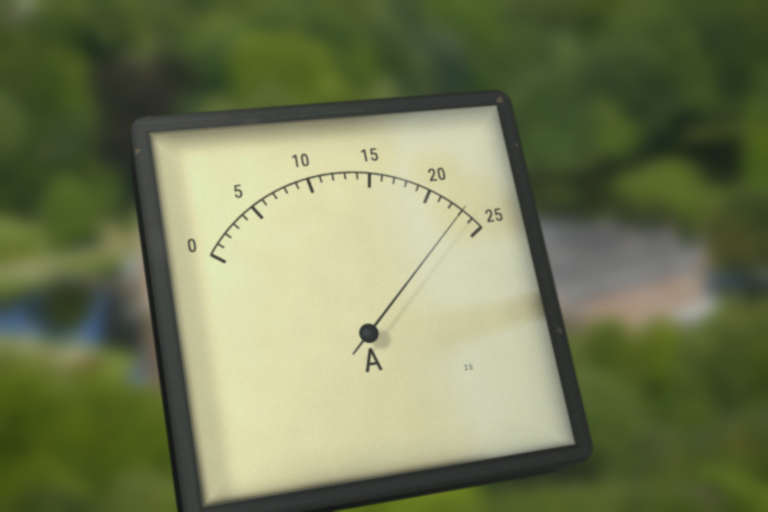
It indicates 23 A
